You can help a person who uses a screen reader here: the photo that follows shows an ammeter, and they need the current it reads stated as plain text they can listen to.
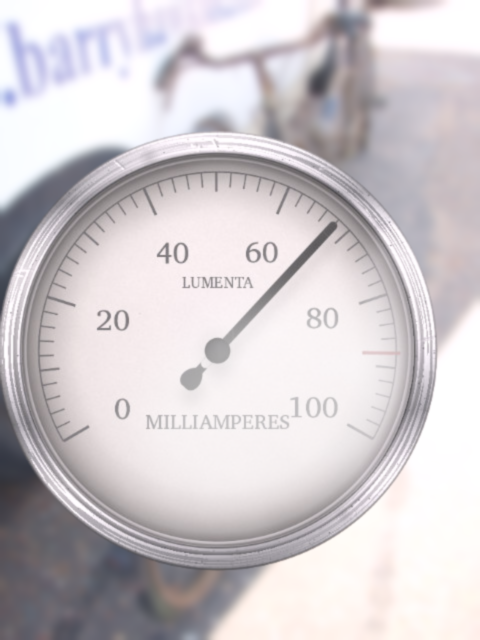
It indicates 68 mA
